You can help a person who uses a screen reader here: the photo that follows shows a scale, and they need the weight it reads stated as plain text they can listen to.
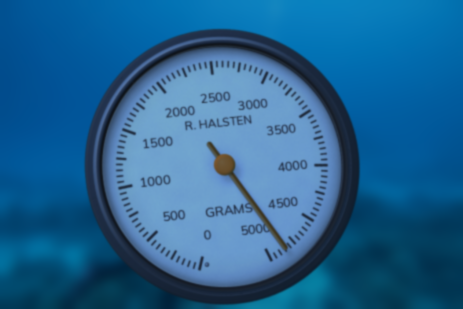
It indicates 4850 g
